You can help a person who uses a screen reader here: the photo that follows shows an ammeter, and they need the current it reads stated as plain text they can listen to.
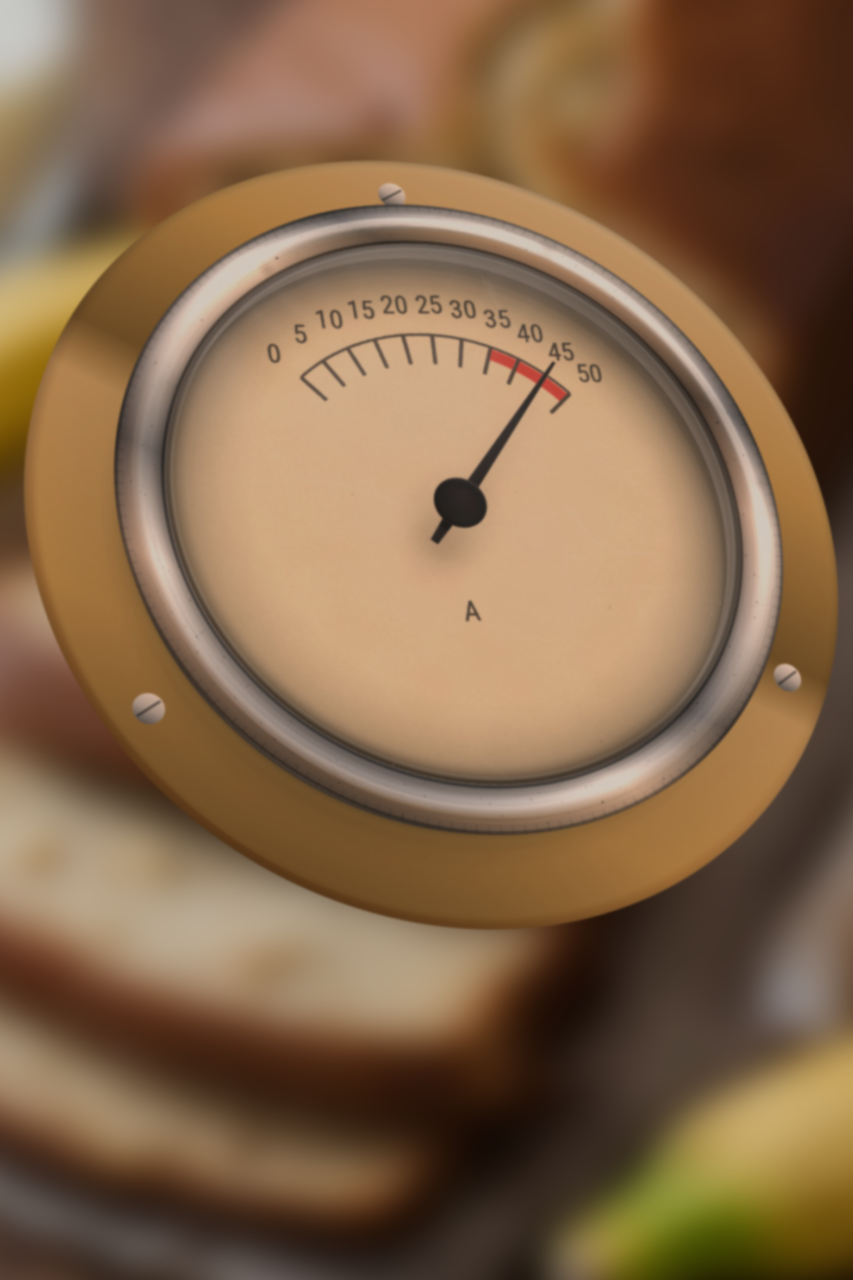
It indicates 45 A
